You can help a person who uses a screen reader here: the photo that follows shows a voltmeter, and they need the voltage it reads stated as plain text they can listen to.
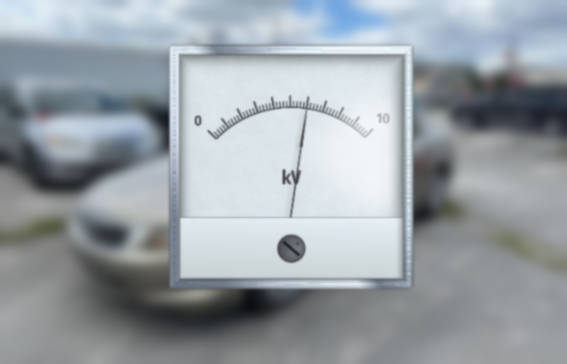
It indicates 6 kV
